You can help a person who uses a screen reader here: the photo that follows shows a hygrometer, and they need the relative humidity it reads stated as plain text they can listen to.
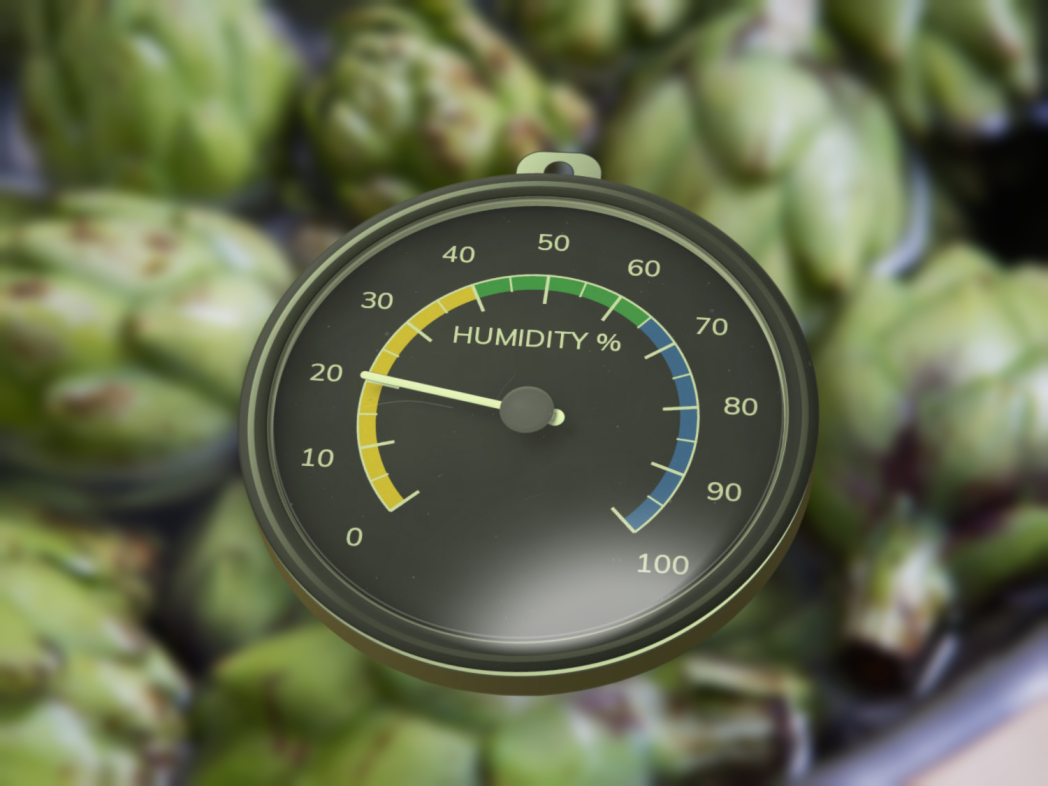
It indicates 20 %
